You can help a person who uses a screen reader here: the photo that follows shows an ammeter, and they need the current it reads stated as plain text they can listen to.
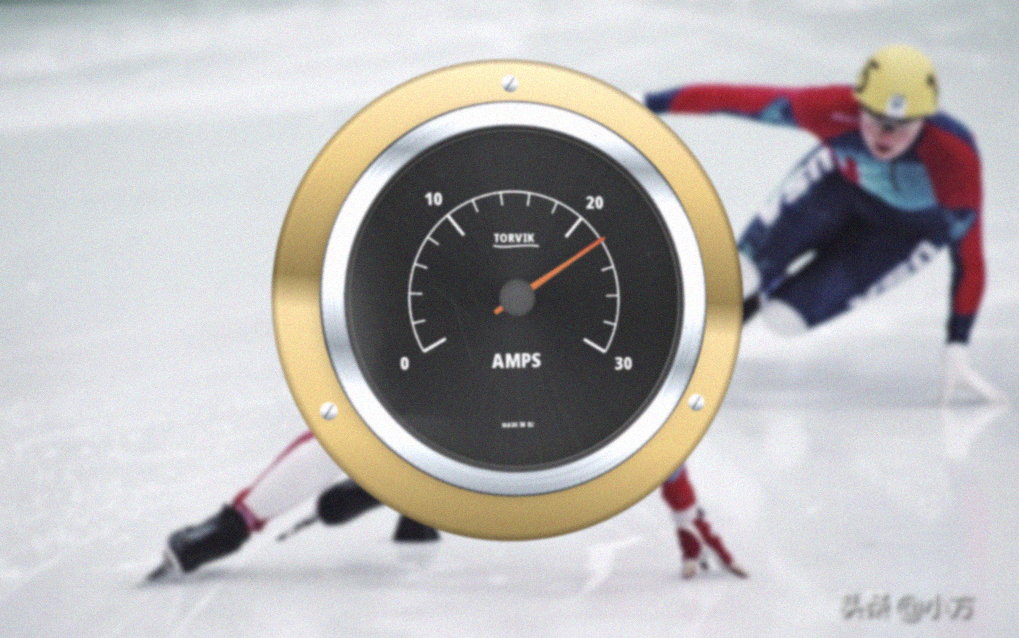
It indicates 22 A
